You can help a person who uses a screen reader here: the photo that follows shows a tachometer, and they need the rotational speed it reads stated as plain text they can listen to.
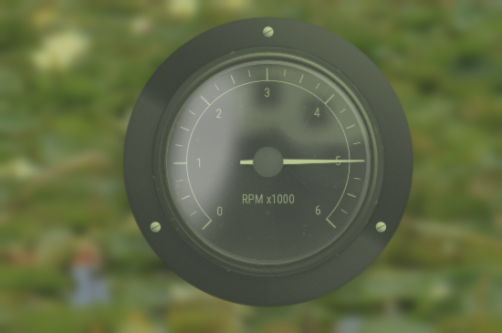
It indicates 5000 rpm
